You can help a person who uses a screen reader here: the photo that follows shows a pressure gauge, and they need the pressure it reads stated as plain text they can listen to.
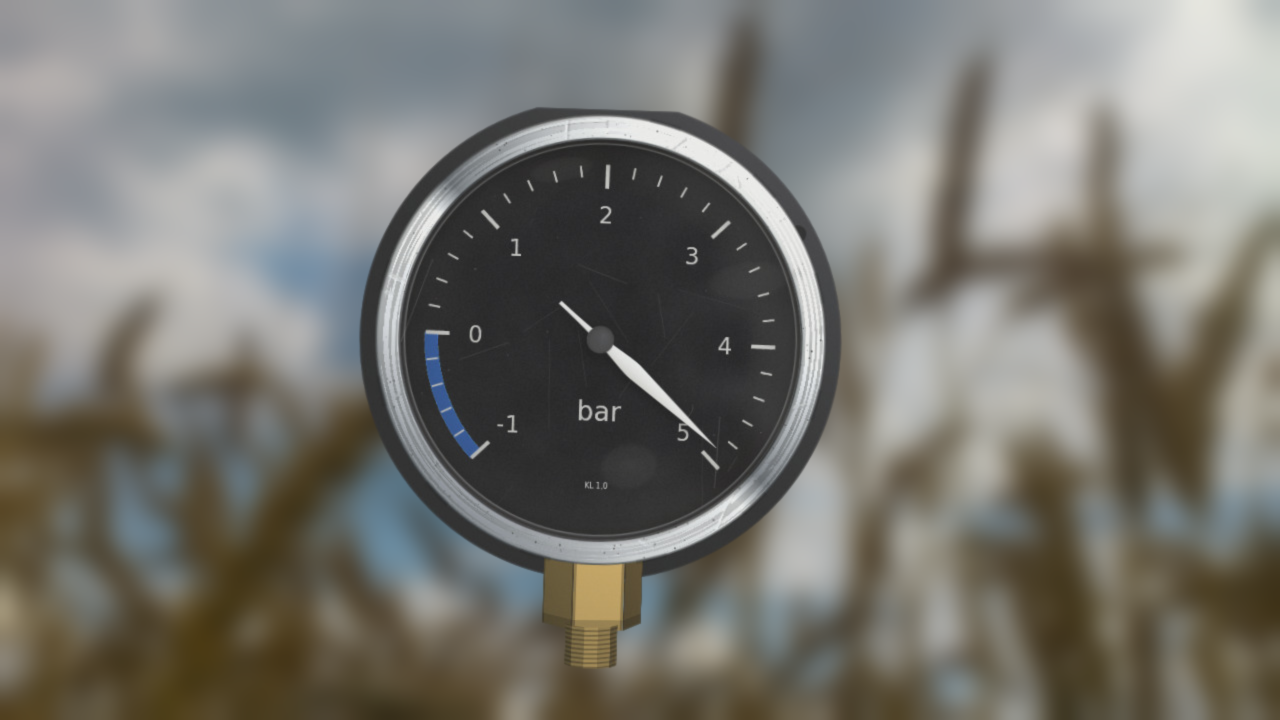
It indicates 4.9 bar
